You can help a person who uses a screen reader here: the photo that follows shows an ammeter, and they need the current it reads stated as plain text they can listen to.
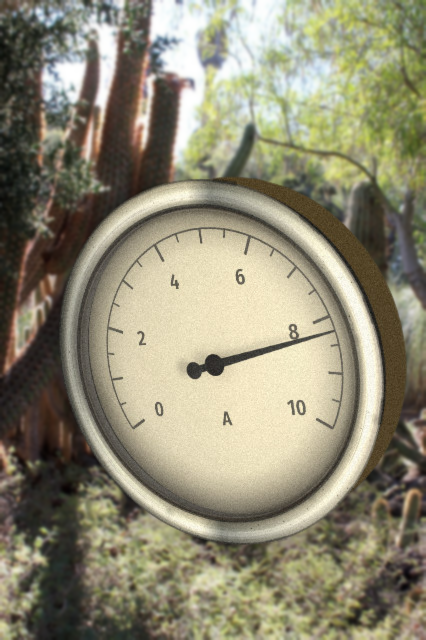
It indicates 8.25 A
